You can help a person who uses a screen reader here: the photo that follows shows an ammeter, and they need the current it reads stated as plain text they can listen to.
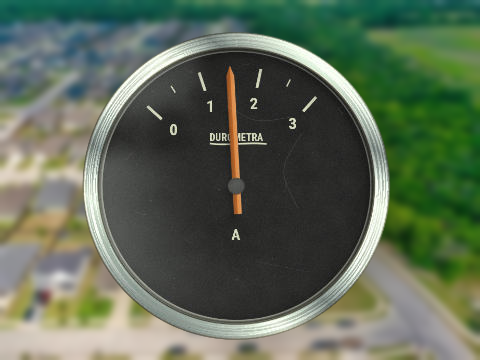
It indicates 1.5 A
